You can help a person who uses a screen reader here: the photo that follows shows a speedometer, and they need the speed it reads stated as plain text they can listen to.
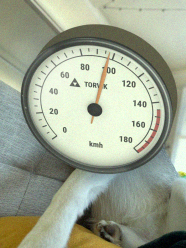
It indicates 97.5 km/h
